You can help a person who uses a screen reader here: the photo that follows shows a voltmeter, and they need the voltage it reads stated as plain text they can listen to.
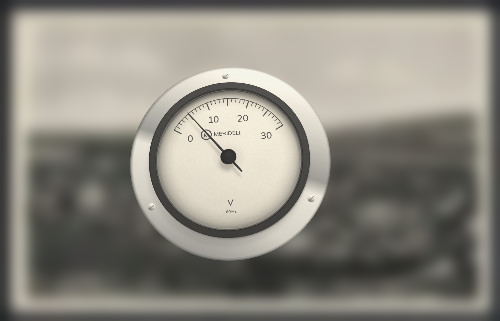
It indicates 5 V
